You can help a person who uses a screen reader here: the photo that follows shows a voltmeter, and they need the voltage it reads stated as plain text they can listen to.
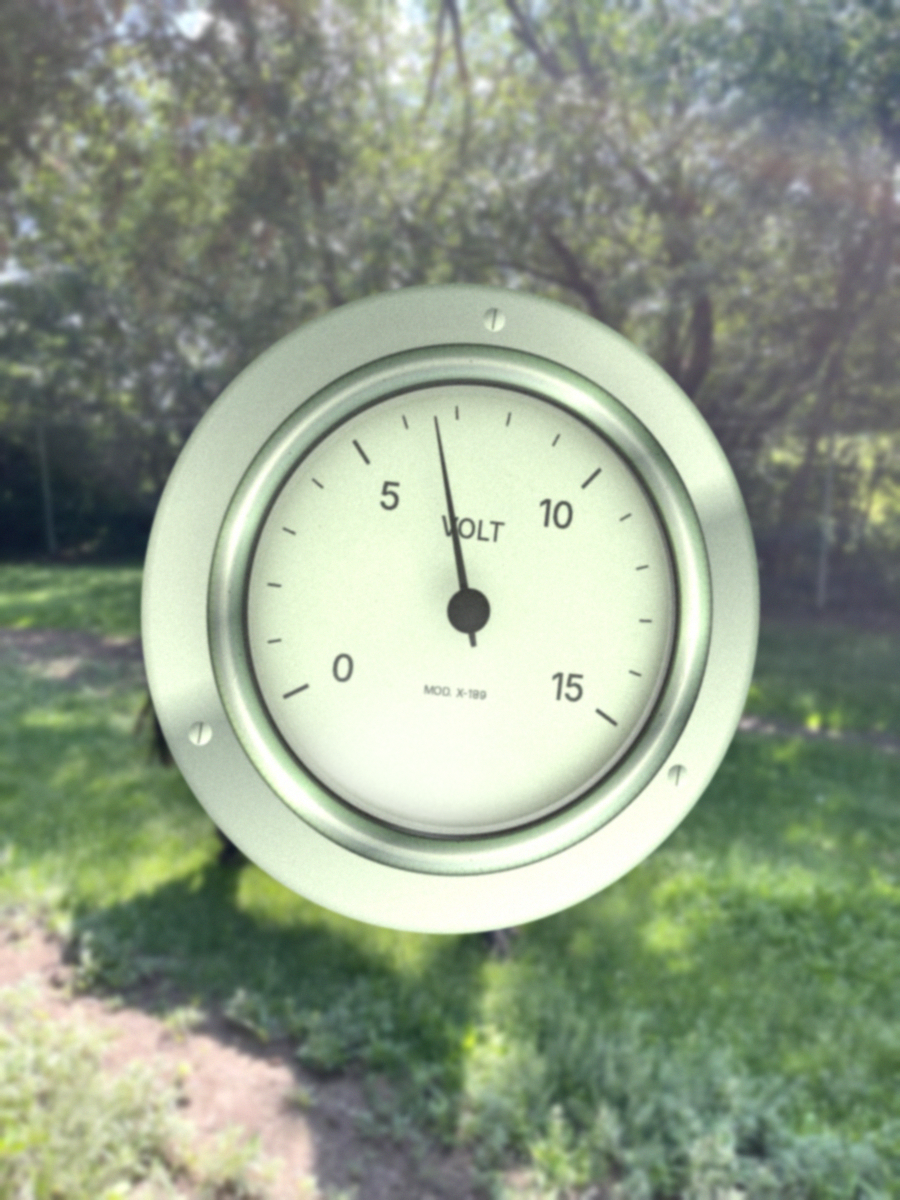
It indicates 6.5 V
